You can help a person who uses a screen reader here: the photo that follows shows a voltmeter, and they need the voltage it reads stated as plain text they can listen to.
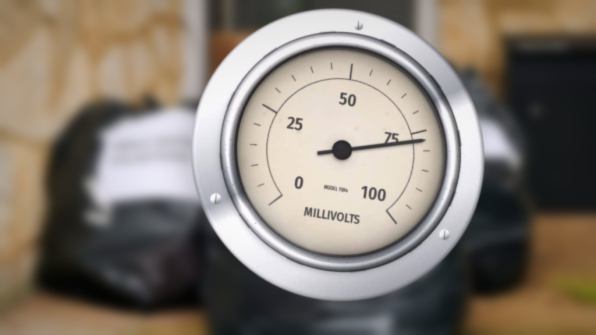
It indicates 77.5 mV
